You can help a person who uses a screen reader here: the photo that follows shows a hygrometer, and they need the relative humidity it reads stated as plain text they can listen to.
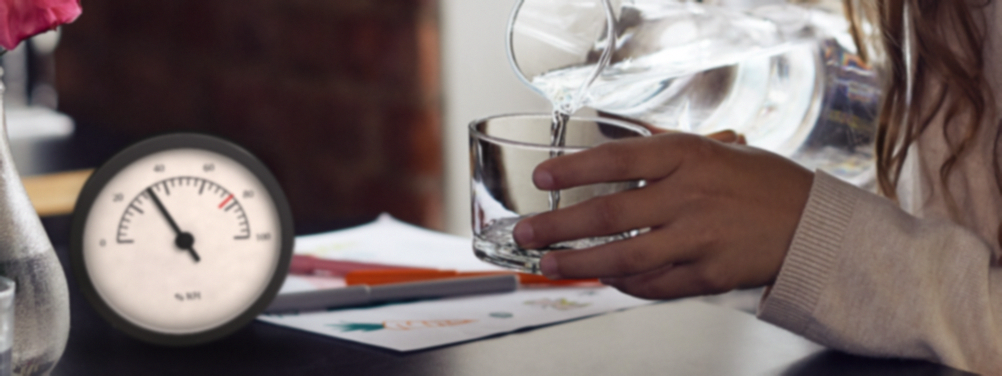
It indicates 32 %
